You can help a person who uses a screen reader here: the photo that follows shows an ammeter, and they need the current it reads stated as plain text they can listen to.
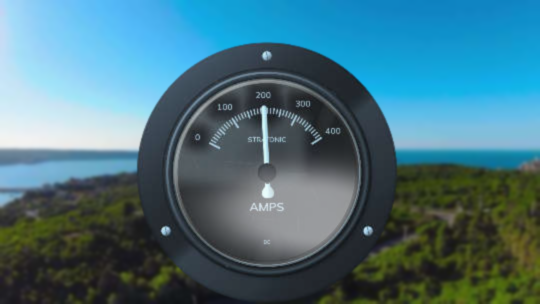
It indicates 200 A
